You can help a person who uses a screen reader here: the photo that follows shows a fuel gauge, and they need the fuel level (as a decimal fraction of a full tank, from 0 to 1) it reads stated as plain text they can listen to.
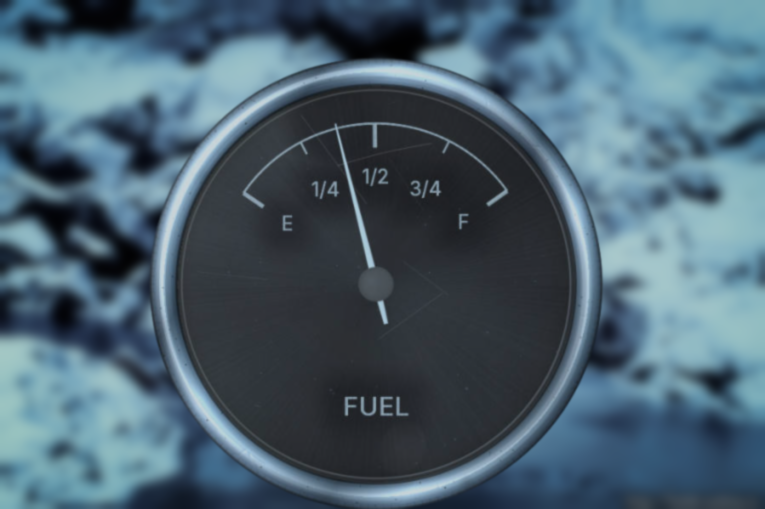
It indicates 0.375
